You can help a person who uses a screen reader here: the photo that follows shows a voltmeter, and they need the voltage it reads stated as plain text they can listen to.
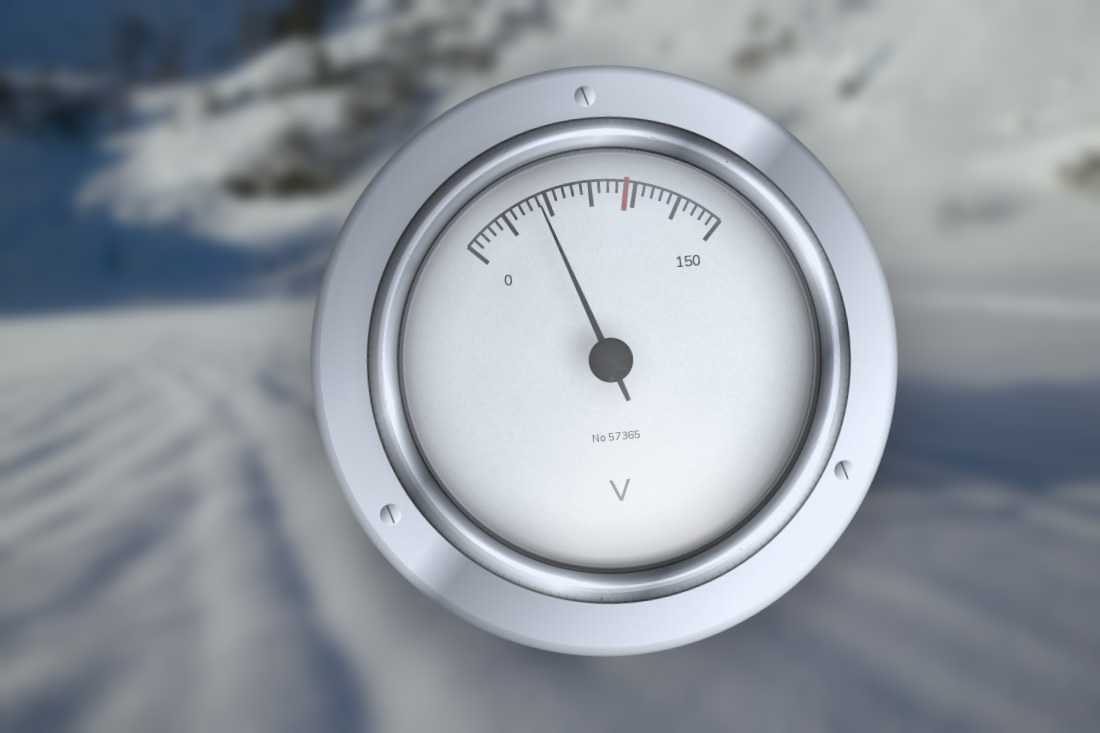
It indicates 45 V
